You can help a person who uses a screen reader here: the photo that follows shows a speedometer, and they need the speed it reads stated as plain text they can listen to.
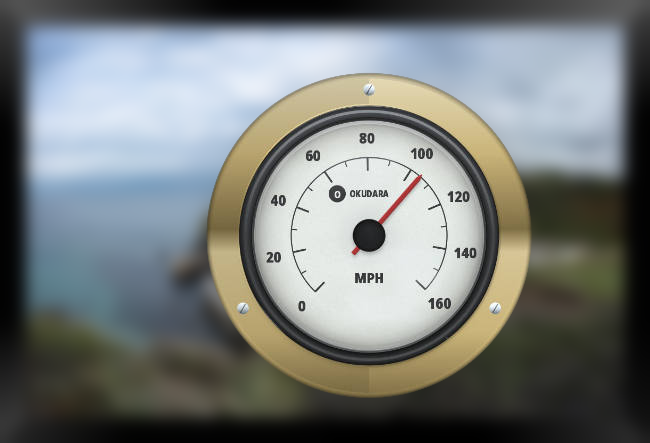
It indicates 105 mph
